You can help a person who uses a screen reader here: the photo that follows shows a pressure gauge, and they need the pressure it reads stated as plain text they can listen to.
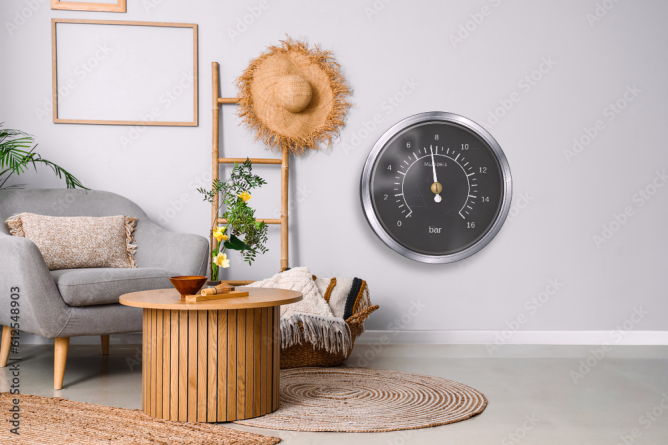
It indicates 7.5 bar
